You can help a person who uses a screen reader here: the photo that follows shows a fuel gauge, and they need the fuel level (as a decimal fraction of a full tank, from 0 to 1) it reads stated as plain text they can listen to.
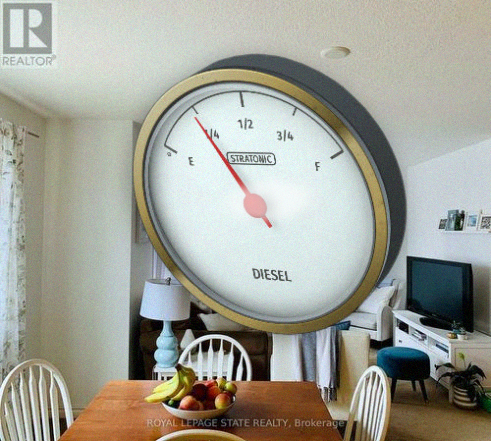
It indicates 0.25
